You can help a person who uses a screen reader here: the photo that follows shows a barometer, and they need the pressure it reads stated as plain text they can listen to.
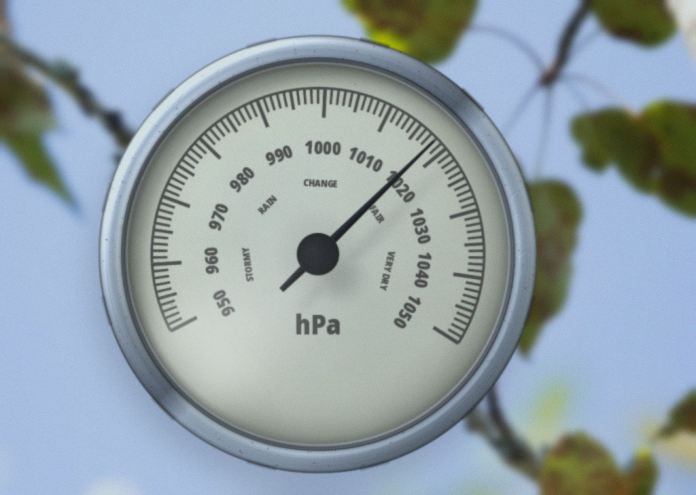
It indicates 1018 hPa
